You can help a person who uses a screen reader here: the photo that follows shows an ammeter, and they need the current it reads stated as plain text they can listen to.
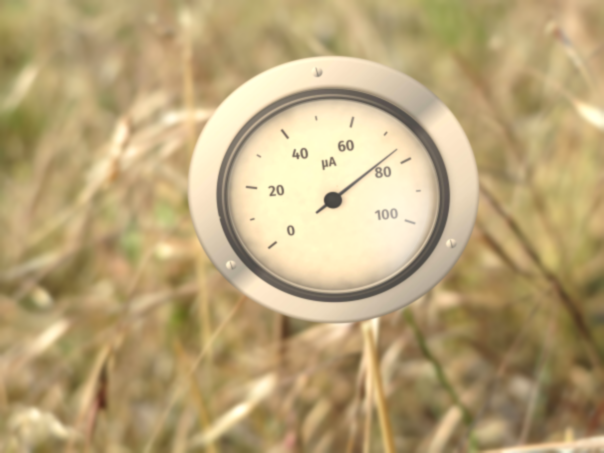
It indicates 75 µA
